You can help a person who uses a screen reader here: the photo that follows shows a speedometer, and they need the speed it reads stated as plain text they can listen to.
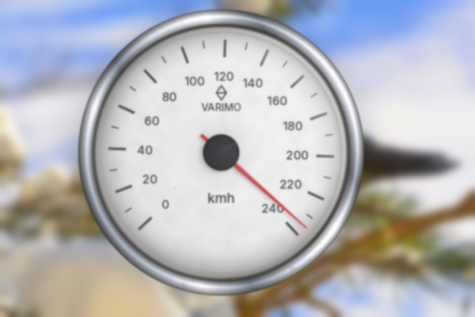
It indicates 235 km/h
